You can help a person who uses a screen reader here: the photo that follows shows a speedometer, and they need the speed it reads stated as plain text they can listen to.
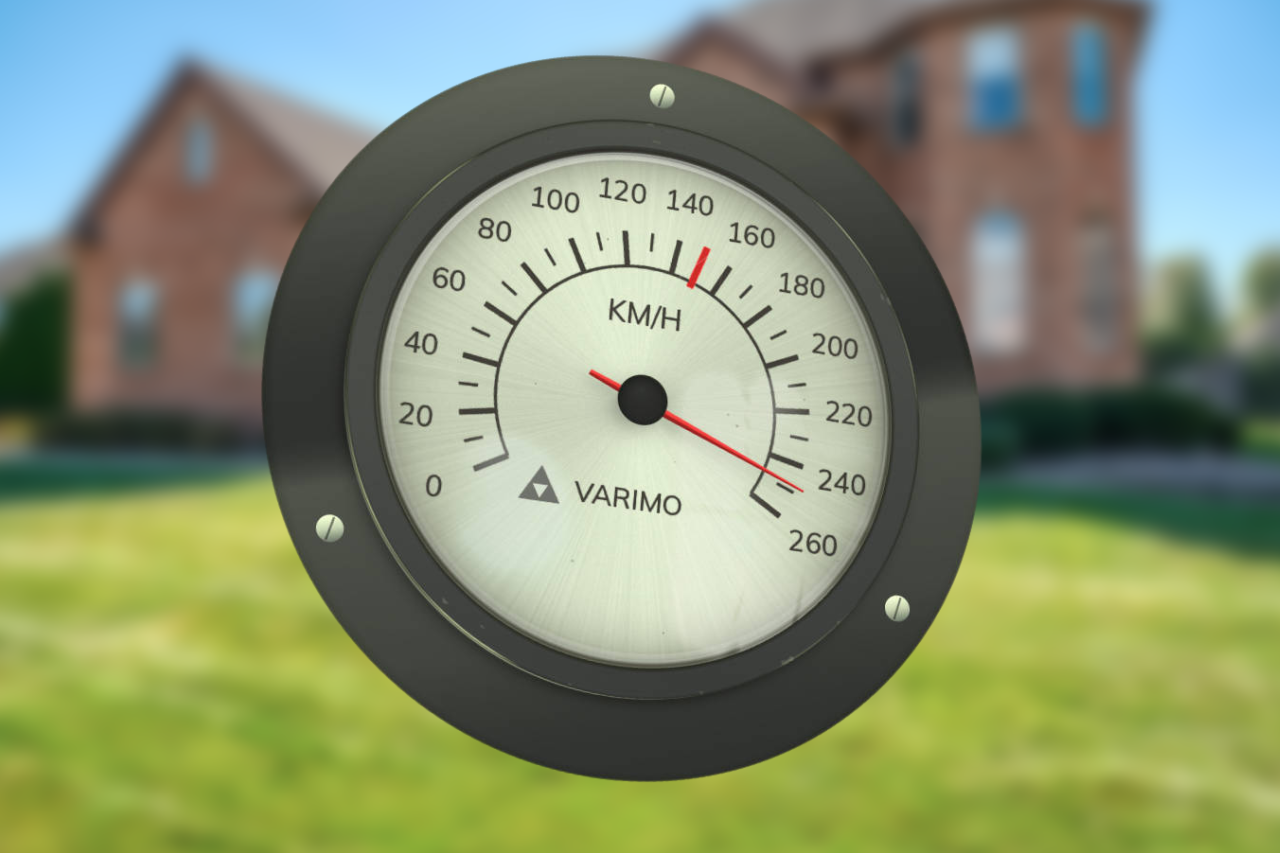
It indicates 250 km/h
